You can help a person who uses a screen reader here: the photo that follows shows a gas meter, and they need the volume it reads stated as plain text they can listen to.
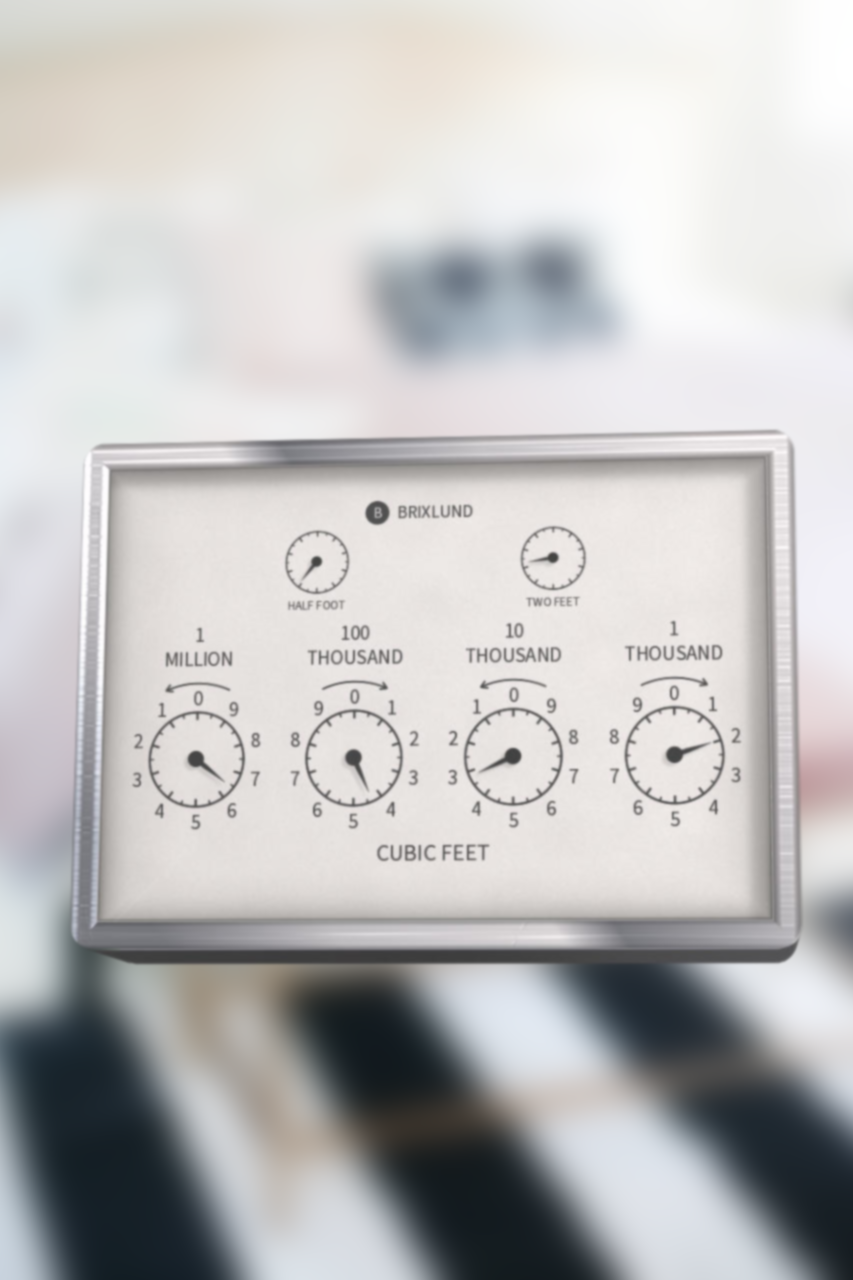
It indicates 643200 ft³
